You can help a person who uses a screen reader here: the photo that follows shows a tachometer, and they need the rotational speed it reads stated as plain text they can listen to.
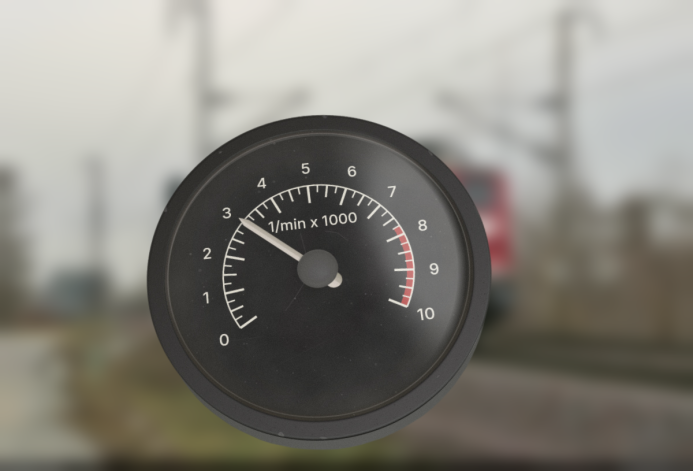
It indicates 3000 rpm
